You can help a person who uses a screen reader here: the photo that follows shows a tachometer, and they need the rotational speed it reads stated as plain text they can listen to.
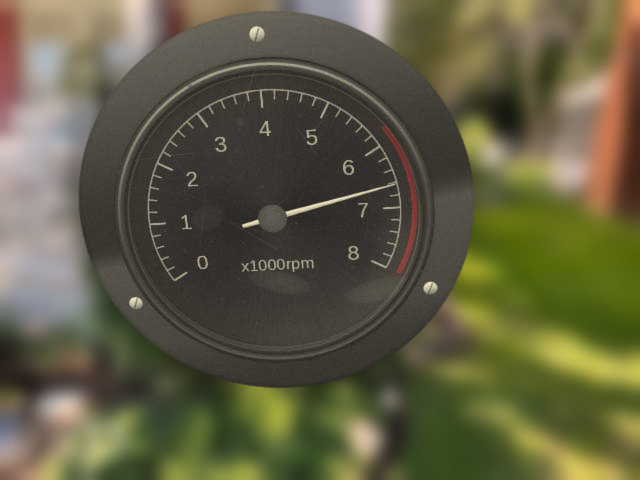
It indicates 6600 rpm
